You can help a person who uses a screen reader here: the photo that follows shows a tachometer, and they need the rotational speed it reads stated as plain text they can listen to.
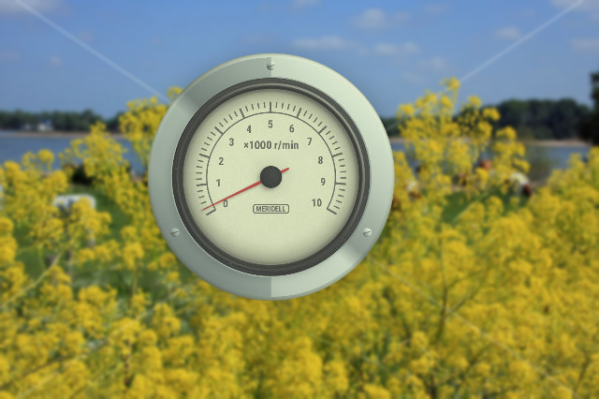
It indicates 200 rpm
